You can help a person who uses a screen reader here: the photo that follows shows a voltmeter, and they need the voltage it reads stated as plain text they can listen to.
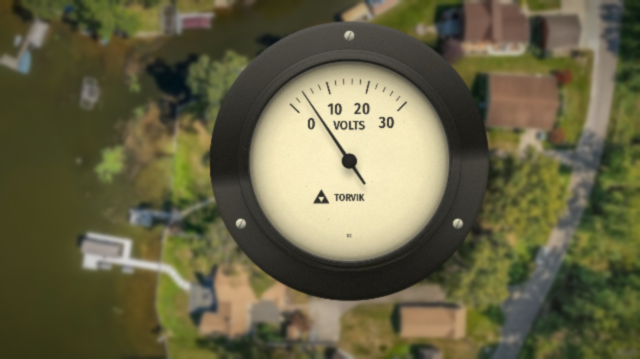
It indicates 4 V
